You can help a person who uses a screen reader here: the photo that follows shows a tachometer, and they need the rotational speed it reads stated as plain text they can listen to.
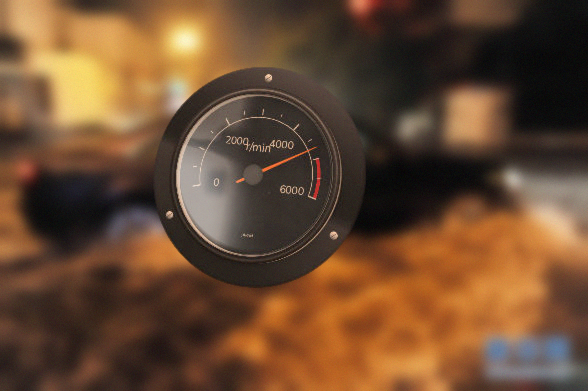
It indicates 4750 rpm
